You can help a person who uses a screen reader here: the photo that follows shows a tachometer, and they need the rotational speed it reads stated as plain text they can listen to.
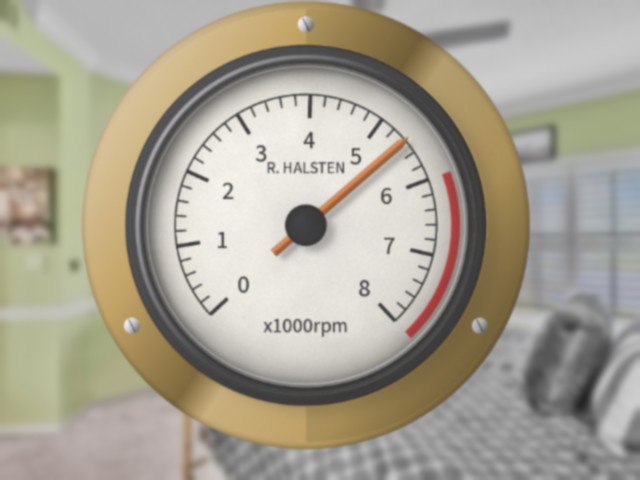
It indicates 5400 rpm
